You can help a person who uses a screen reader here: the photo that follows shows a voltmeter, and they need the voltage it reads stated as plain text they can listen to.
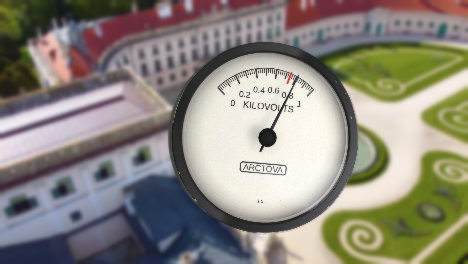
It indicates 0.8 kV
